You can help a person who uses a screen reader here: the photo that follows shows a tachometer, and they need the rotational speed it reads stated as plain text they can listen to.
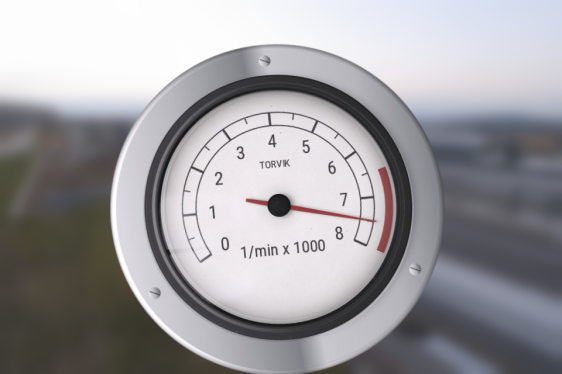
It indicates 7500 rpm
